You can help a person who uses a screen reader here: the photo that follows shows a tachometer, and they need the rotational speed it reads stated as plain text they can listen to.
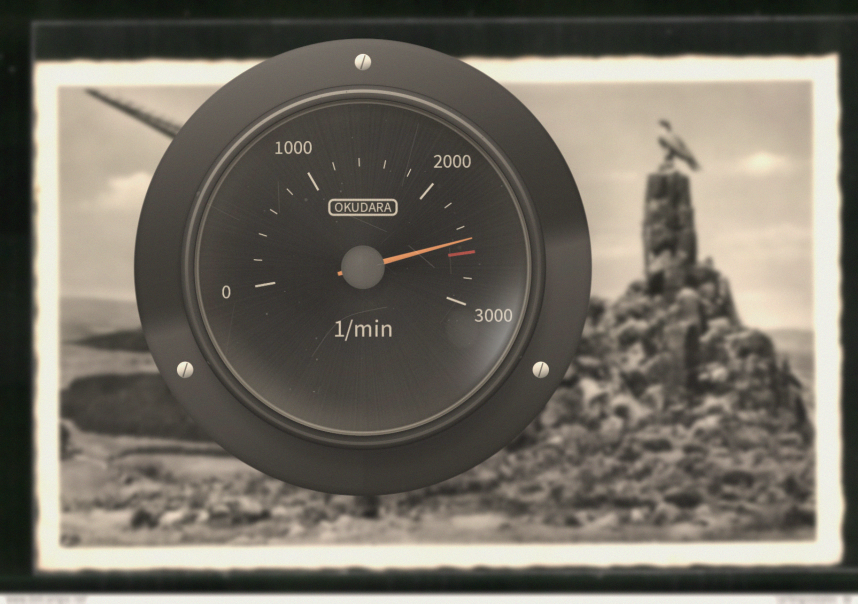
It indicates 2500 rpm
